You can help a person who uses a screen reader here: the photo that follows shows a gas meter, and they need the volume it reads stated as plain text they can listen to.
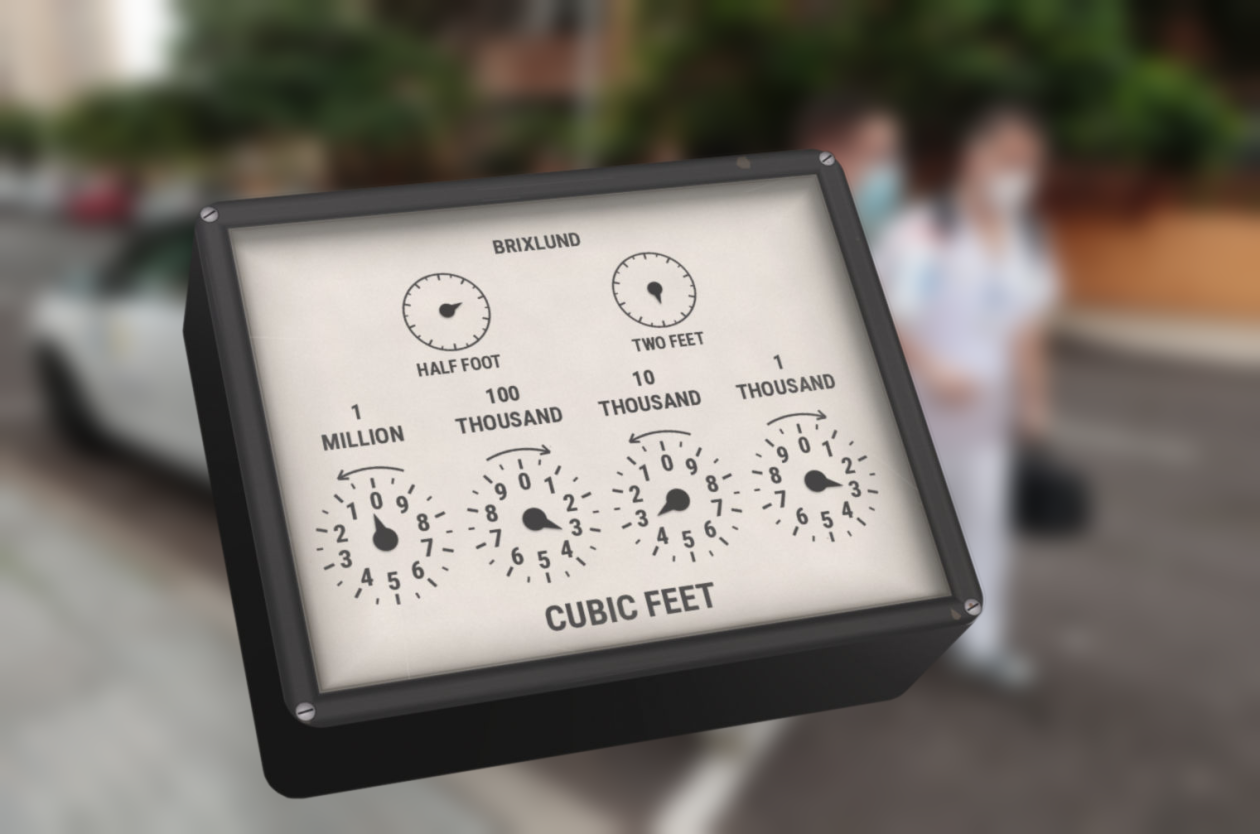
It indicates 33300 ft³
